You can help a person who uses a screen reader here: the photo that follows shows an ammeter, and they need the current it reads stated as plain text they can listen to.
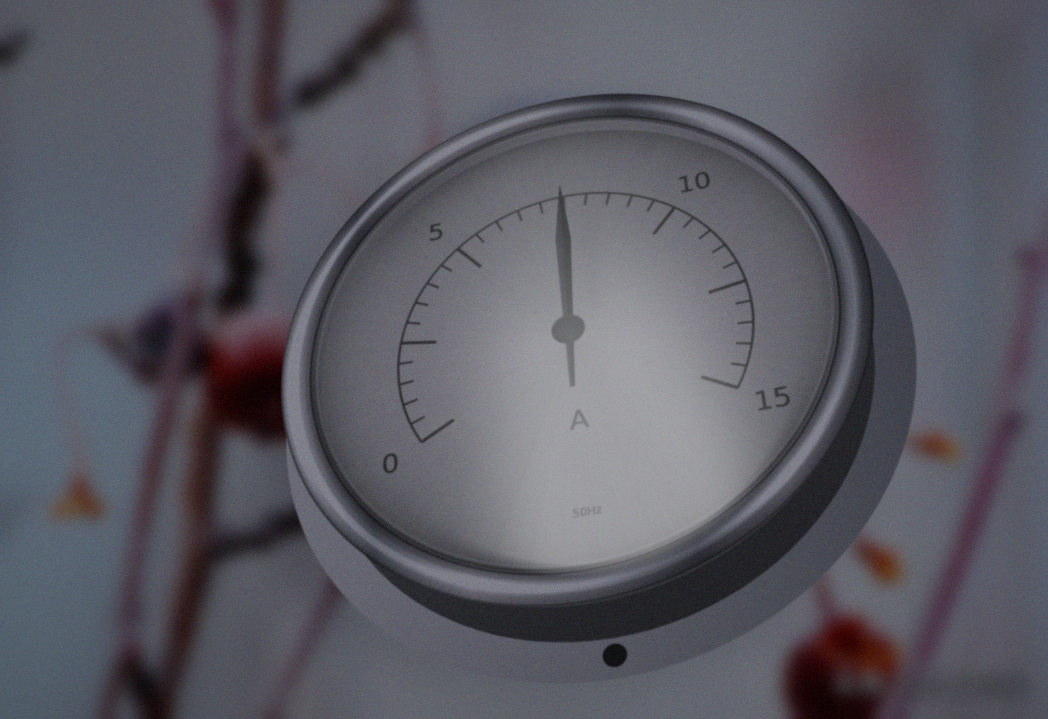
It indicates 7.5 A
